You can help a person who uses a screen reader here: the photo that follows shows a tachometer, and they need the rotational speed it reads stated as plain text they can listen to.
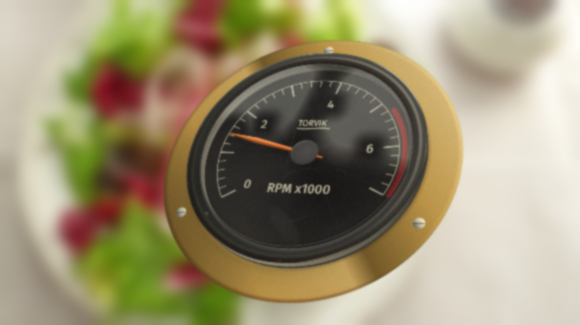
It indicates 1400 rpm
